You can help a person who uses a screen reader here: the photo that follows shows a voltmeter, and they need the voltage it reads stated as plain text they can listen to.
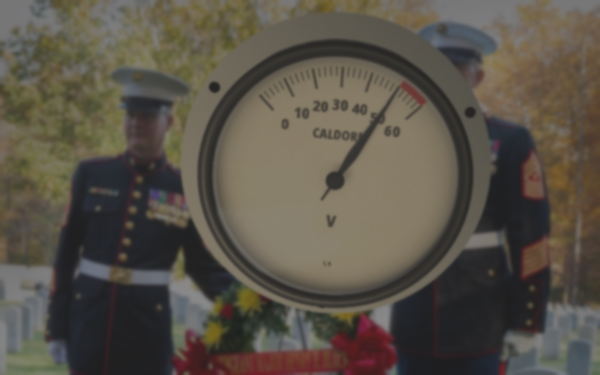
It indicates 50 V
